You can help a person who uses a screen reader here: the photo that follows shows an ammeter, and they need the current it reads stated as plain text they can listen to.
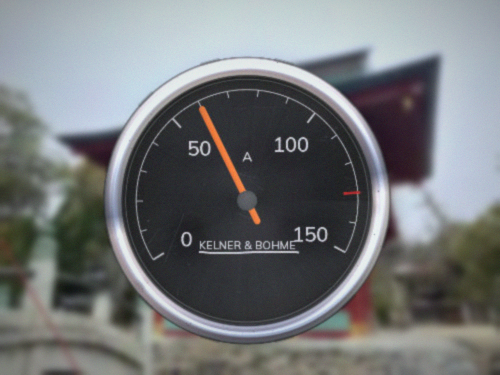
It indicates 60 A
